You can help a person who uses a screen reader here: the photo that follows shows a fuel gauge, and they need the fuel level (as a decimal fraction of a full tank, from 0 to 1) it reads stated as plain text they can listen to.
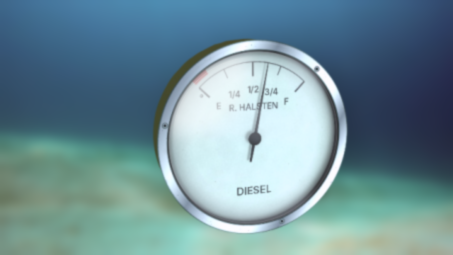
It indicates 0.625
